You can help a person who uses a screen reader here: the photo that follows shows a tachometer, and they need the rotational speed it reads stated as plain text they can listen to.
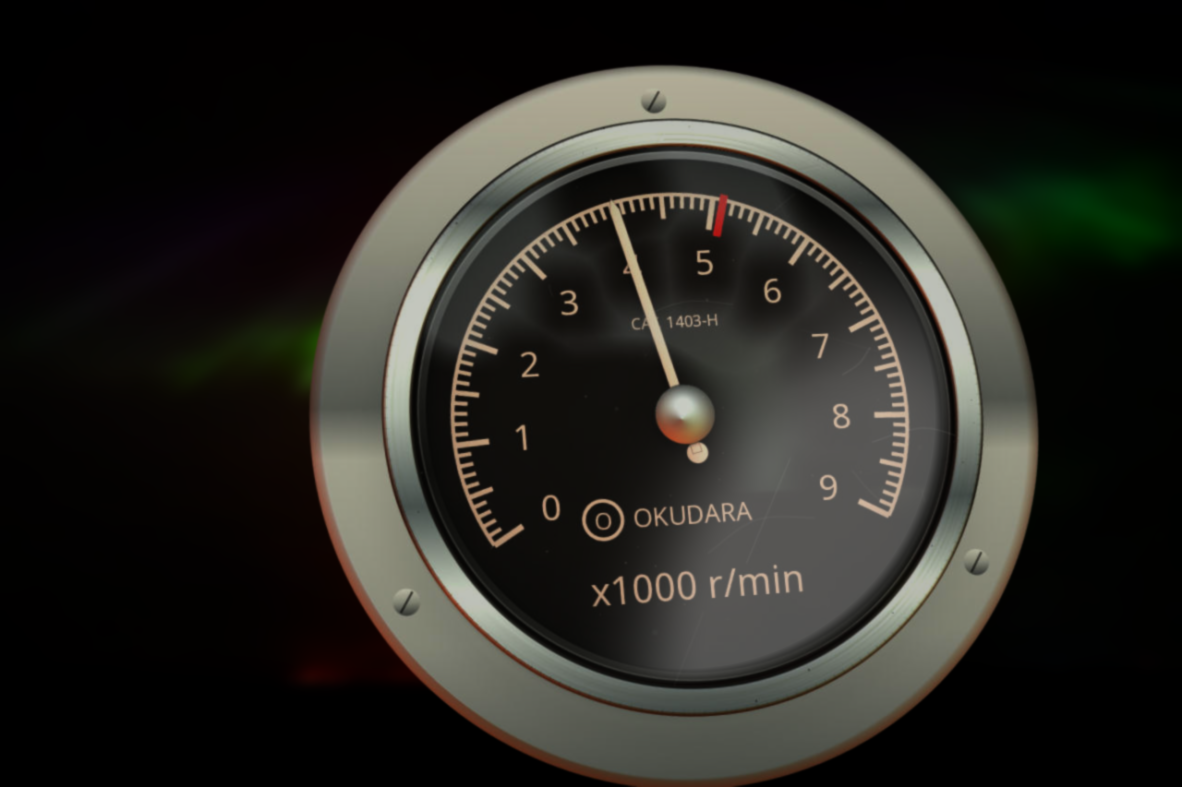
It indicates 4000 rpm
